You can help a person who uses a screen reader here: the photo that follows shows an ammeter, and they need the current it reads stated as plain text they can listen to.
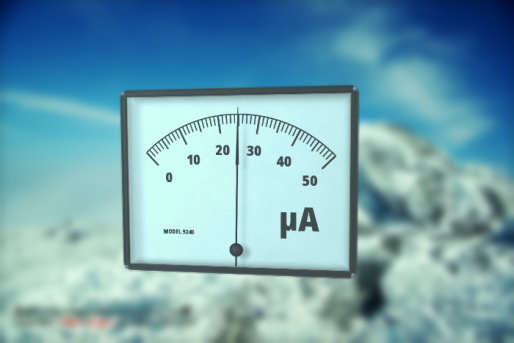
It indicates 25 µA
